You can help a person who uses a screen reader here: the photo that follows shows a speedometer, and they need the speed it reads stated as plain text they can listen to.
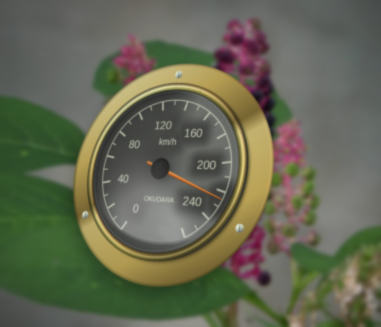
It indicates 225 km/h
